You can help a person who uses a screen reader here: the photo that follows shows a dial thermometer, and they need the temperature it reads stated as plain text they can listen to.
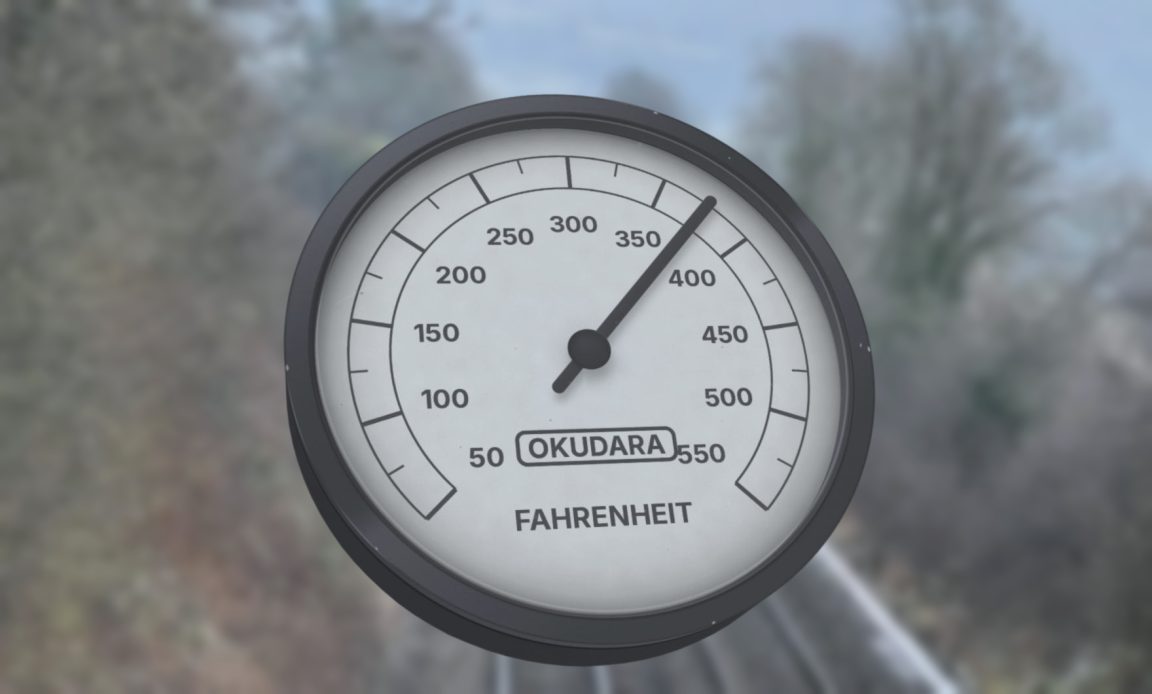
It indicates 375 °F
